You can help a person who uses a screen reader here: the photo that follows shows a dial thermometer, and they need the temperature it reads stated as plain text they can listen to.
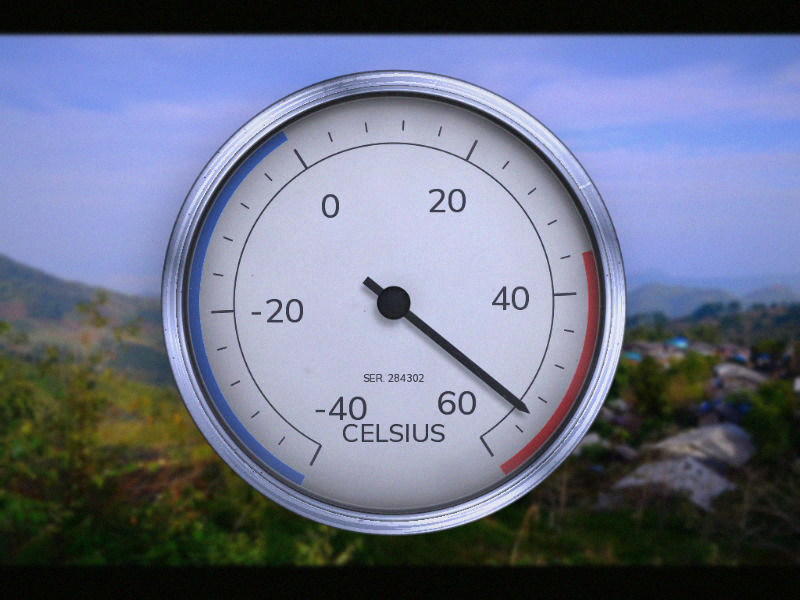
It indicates 54 °C
